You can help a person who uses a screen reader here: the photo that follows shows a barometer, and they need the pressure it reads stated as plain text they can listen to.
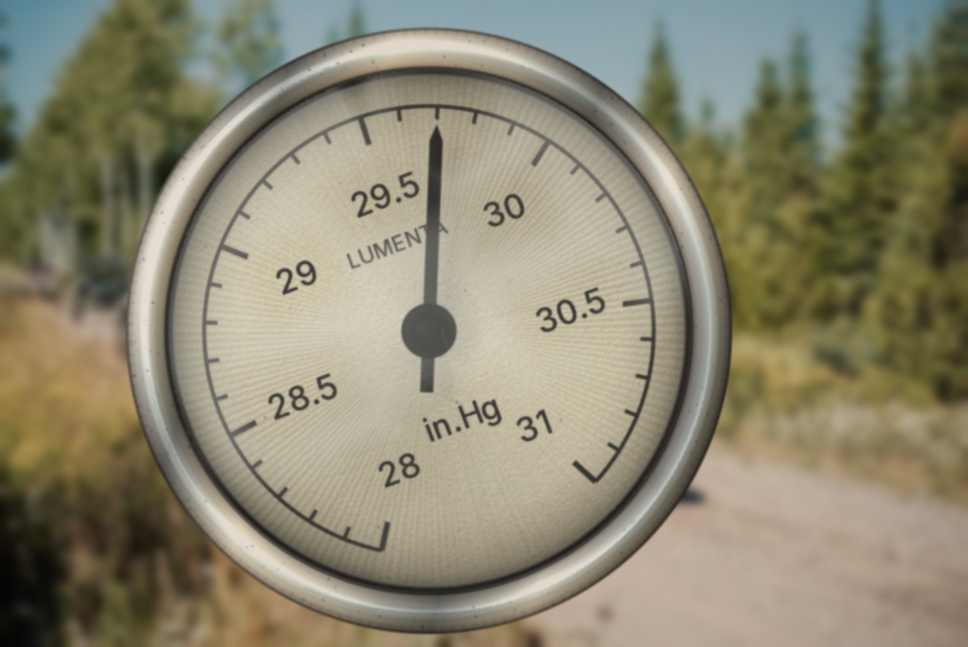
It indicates 29.7 inHg
